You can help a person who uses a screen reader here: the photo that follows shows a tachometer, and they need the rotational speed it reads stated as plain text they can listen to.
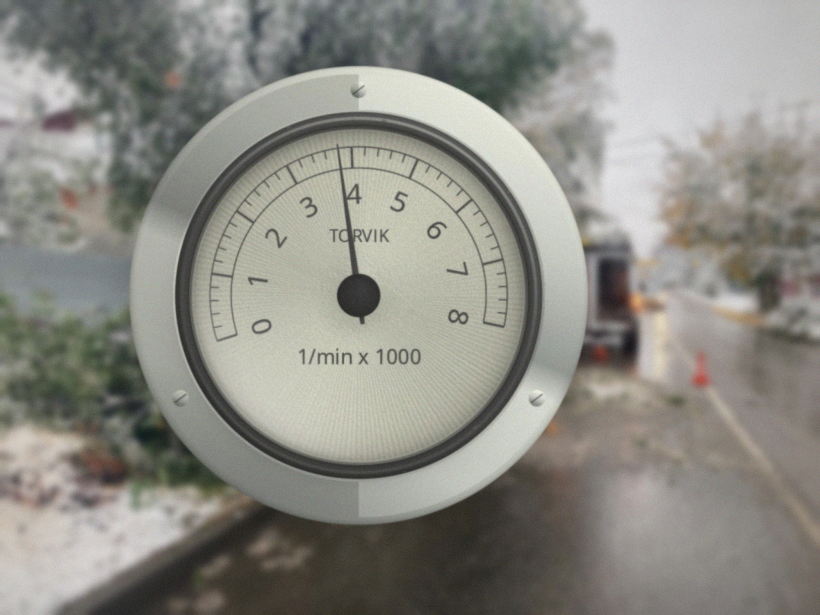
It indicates 3800 rpm
